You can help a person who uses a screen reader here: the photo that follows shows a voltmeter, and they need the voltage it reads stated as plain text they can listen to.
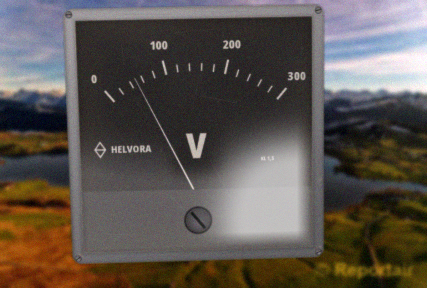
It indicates 50 V
